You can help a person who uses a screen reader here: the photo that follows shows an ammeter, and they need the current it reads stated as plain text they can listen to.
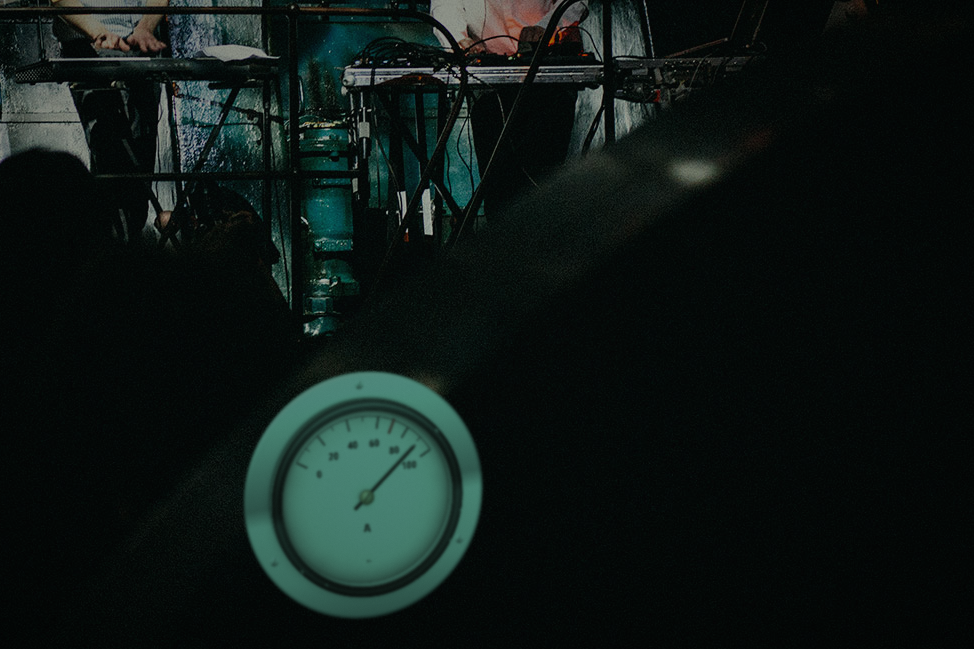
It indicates 90 A
